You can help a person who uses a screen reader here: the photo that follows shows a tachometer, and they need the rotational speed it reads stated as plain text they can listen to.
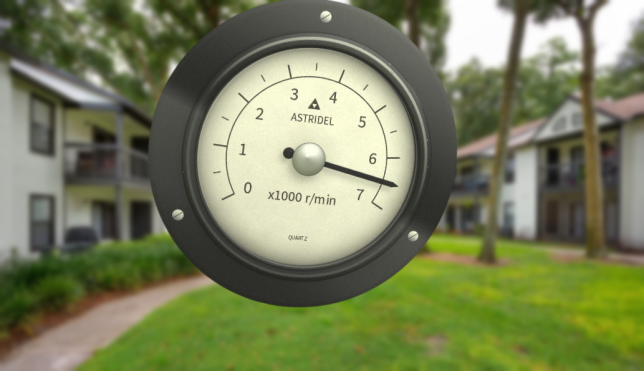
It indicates 6500 rpm
